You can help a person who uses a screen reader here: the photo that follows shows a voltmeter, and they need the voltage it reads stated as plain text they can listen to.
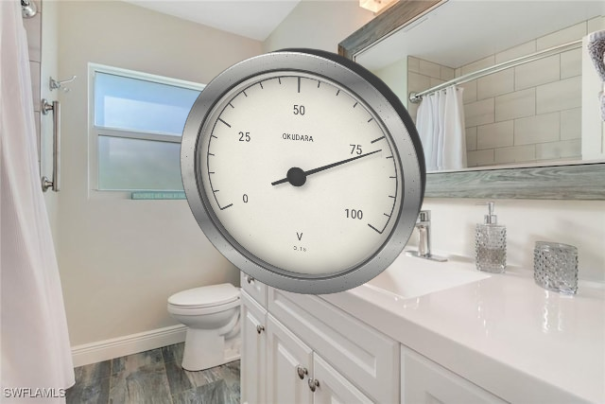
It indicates 77.5 V
